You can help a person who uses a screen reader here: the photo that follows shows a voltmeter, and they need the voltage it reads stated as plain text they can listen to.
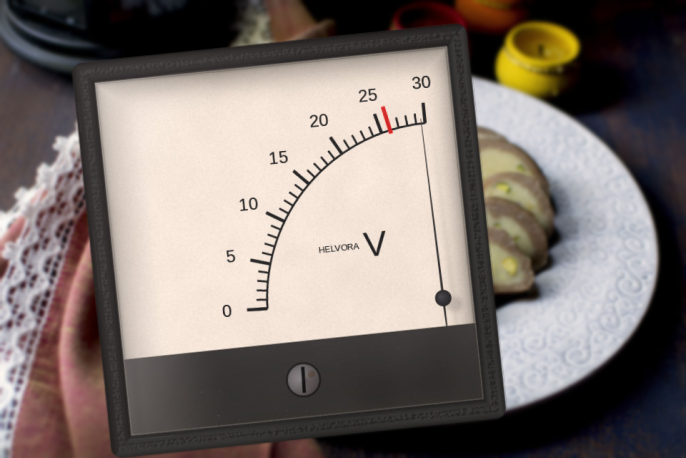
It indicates 29.5 V
